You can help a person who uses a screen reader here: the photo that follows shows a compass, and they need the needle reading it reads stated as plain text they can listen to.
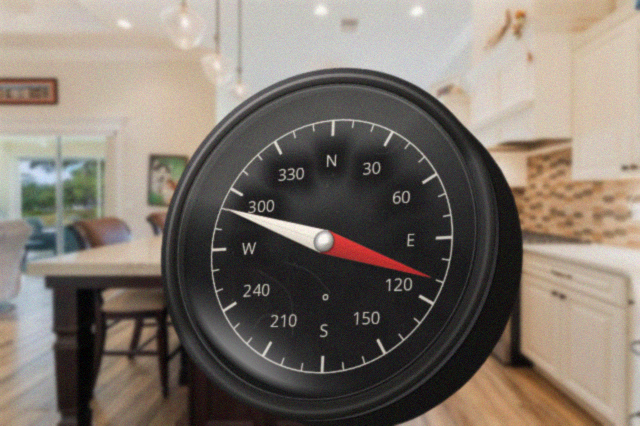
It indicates 110 °
